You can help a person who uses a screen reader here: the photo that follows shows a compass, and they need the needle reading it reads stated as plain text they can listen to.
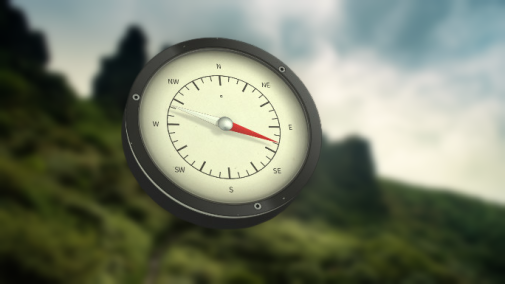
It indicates 110 °
